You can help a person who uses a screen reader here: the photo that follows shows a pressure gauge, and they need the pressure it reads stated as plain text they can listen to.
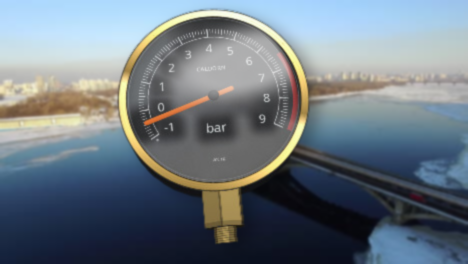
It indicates -0.5 bar
